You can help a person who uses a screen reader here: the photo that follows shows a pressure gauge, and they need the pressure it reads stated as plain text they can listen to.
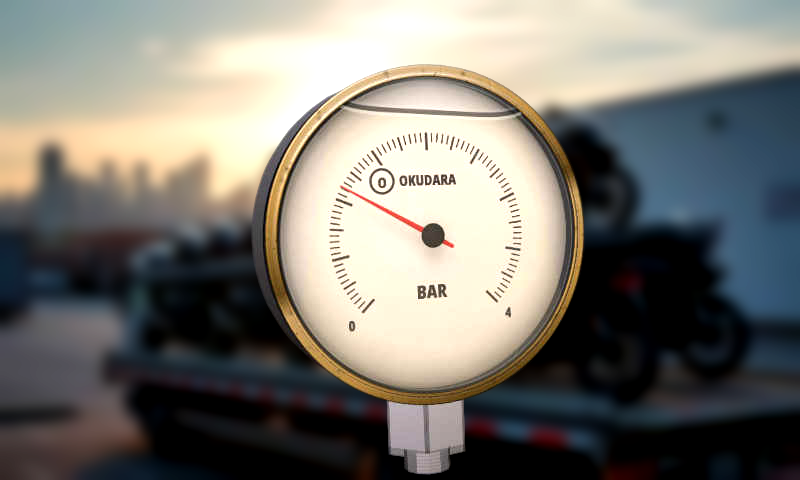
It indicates 1.1 bar
